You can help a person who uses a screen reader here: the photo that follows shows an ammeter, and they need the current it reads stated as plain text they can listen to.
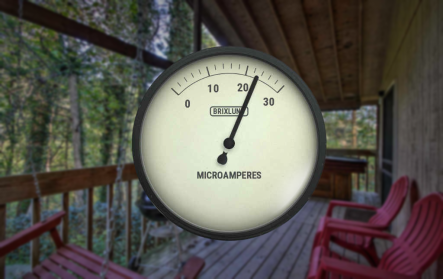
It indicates 23 µA
